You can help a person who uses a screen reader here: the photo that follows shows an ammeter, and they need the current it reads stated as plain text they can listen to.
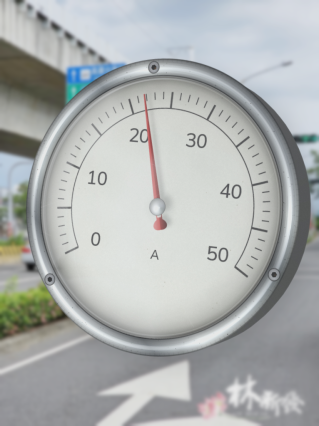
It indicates 22 A
